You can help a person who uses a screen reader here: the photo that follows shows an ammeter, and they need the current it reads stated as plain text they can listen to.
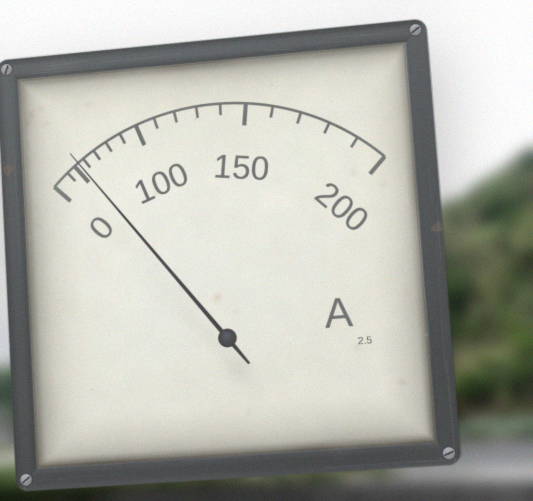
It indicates 55 A
